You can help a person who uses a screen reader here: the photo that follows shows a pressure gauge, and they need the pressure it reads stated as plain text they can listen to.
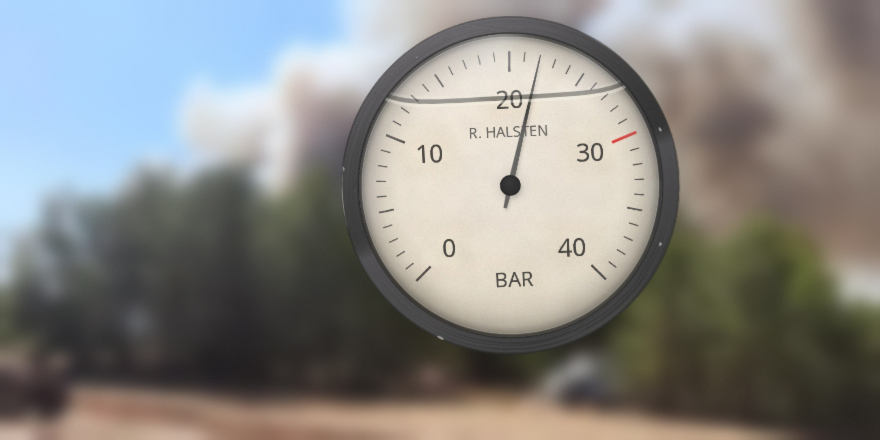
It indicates 22 bar
